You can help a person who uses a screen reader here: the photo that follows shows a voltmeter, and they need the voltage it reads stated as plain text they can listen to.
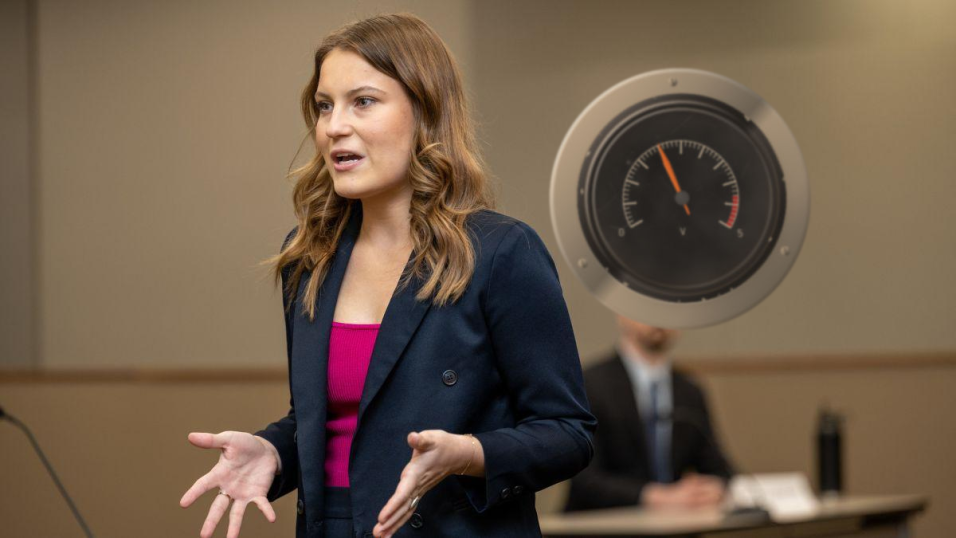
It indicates 2 V
